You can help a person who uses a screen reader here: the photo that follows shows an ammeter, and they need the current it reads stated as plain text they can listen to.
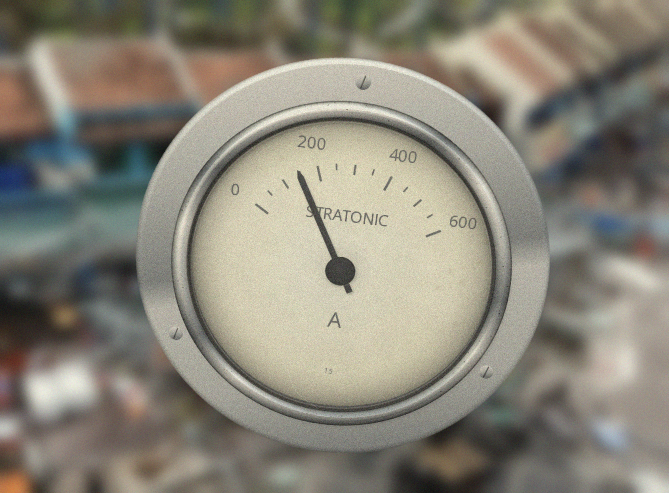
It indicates 150 A
